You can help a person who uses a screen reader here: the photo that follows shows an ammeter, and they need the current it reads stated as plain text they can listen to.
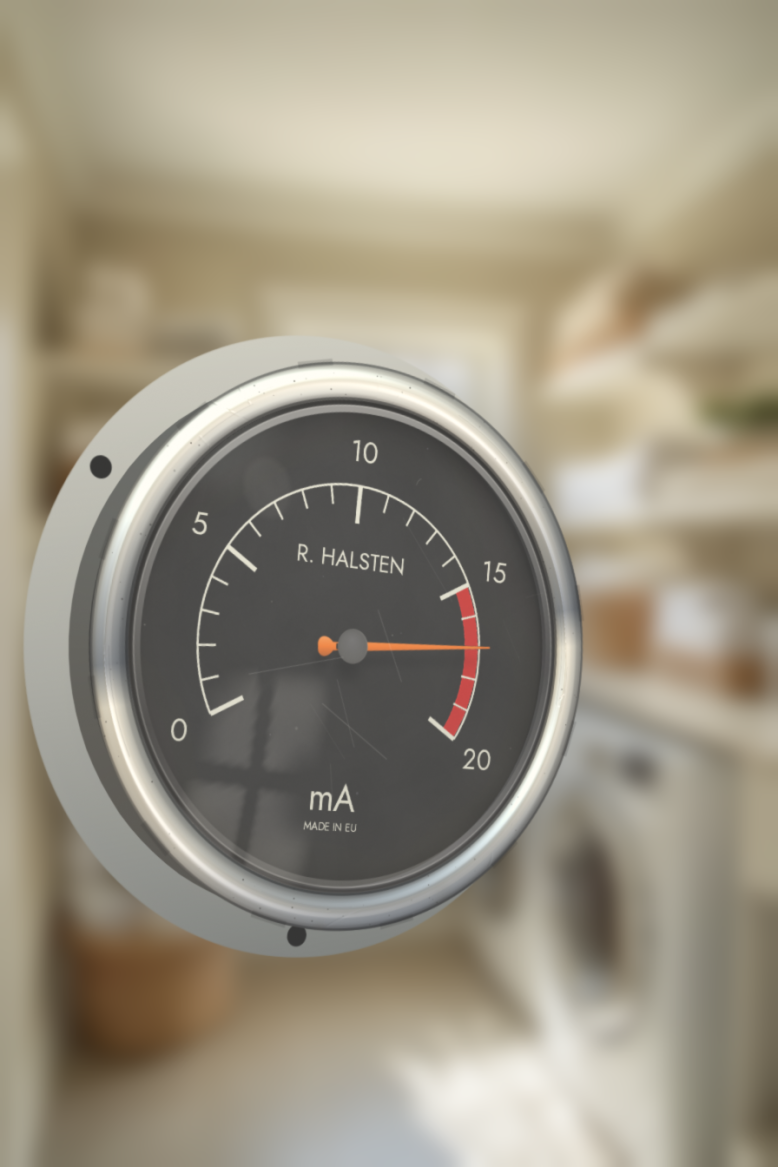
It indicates 17 mA
